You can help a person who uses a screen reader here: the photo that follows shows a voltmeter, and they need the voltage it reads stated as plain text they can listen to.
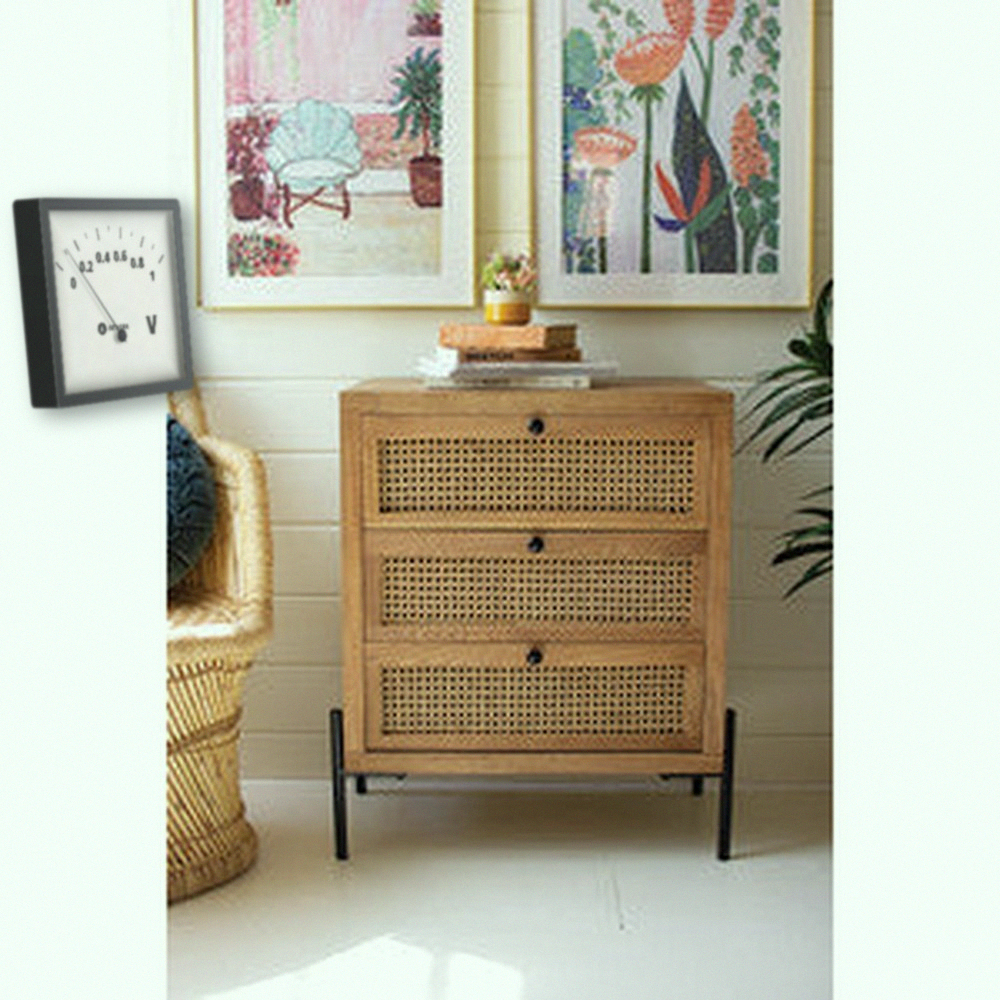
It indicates 0.1 V
